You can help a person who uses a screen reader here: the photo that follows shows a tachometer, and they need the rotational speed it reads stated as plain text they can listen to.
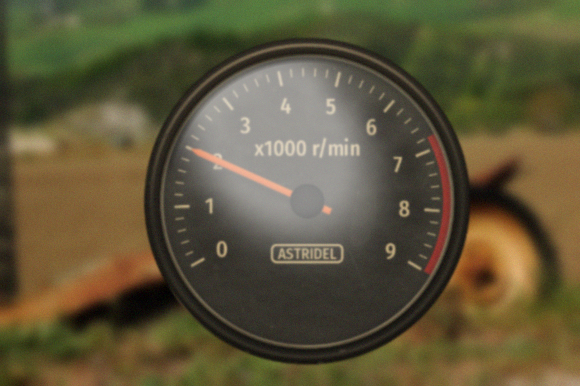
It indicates 2000 rpm
